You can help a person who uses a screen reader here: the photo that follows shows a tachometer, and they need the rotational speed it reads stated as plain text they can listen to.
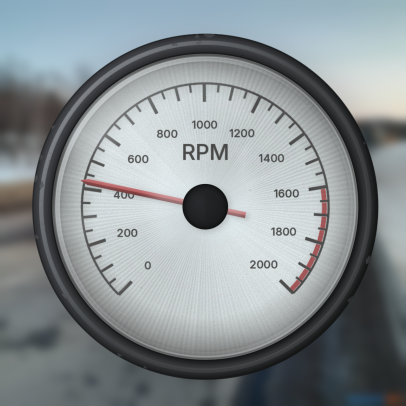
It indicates 425 rpm
